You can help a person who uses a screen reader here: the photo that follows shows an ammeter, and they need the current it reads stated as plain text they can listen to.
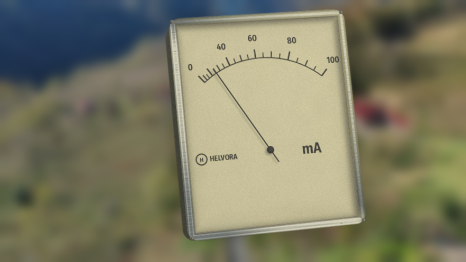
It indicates 25 mA
